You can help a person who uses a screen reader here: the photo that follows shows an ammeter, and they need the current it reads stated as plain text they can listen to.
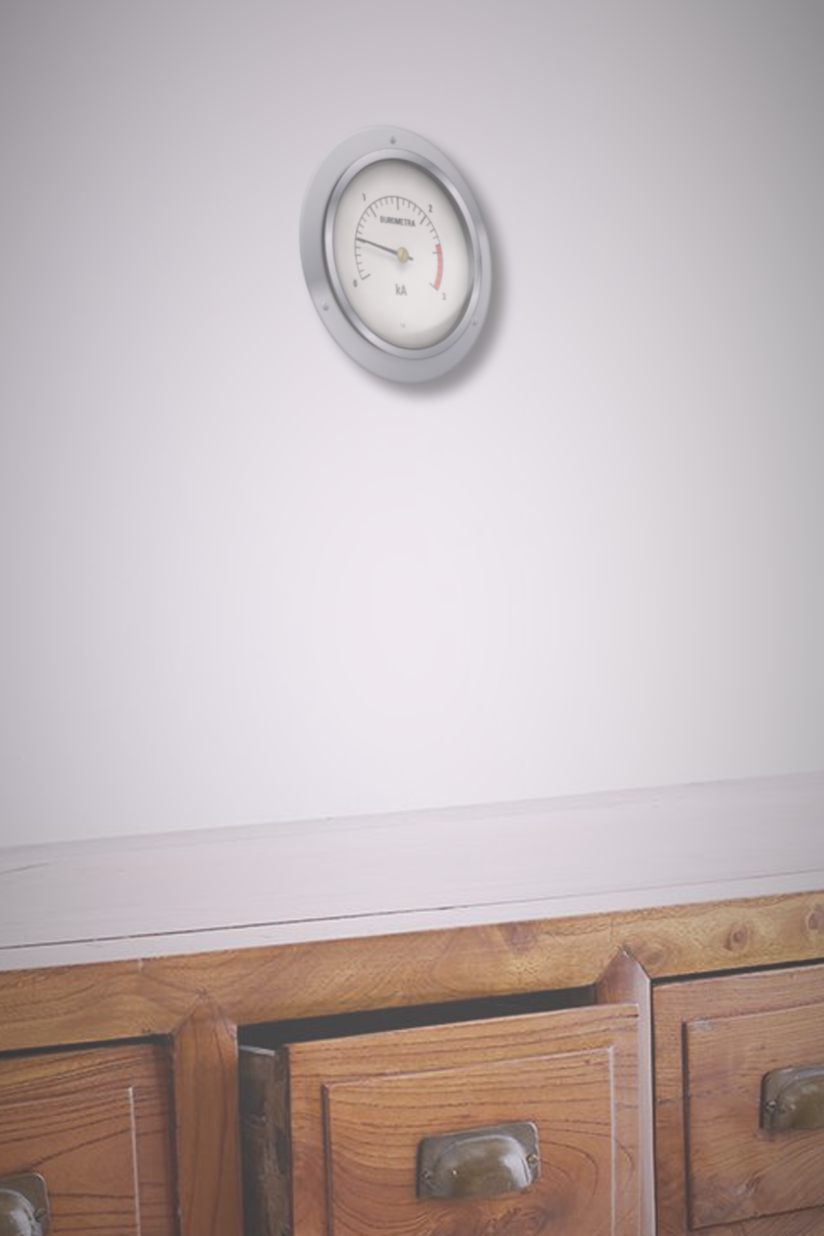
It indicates 0.5 kA
